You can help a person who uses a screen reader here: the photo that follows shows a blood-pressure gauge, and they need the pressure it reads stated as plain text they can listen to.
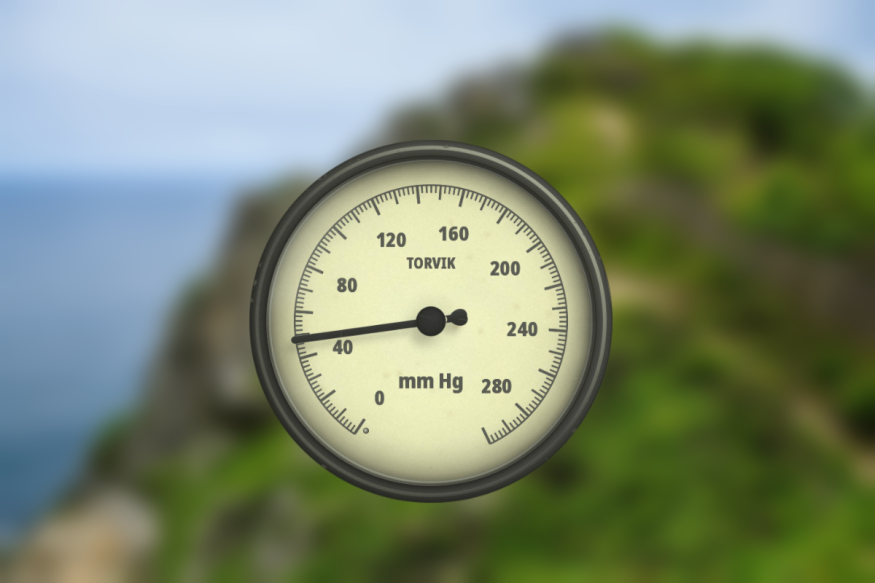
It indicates 48 mmHg
